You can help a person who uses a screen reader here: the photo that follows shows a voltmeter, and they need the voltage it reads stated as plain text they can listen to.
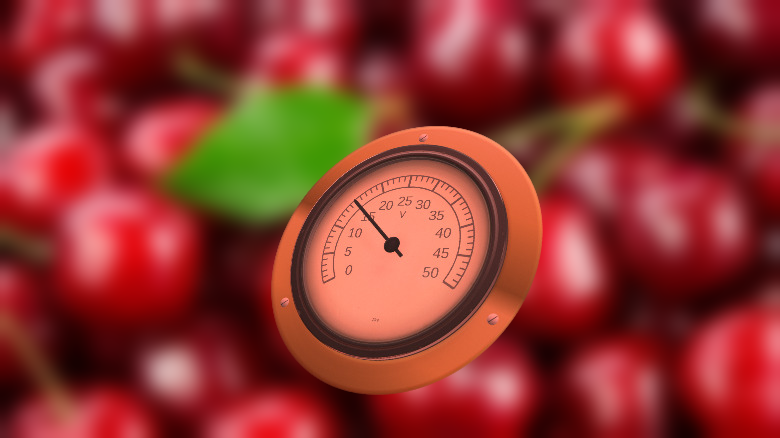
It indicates 15 V
